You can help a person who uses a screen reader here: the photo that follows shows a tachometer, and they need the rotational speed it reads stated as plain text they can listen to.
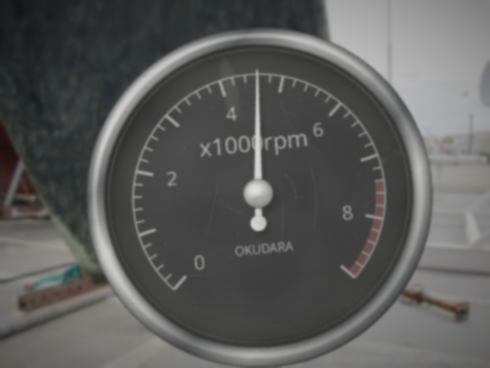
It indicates 4600 rpm
